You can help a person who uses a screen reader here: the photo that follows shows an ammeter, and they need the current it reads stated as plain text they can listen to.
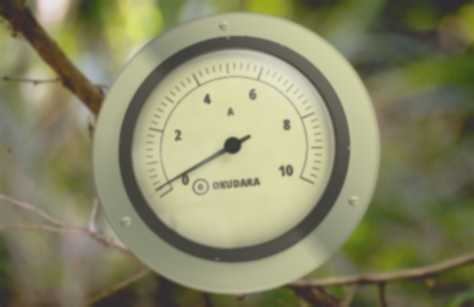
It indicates 0.2 A
